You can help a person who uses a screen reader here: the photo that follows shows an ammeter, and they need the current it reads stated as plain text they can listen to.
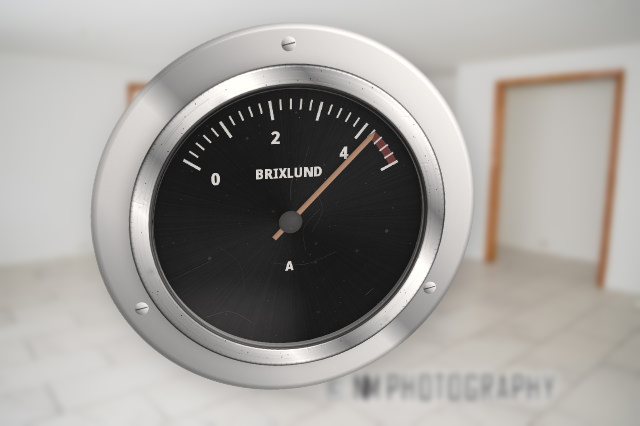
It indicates 4.2 A
